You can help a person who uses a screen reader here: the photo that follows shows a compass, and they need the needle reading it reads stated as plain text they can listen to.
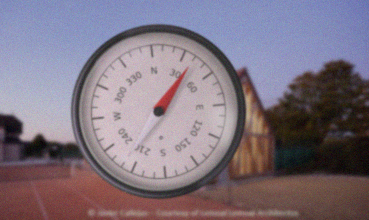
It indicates 40 °
